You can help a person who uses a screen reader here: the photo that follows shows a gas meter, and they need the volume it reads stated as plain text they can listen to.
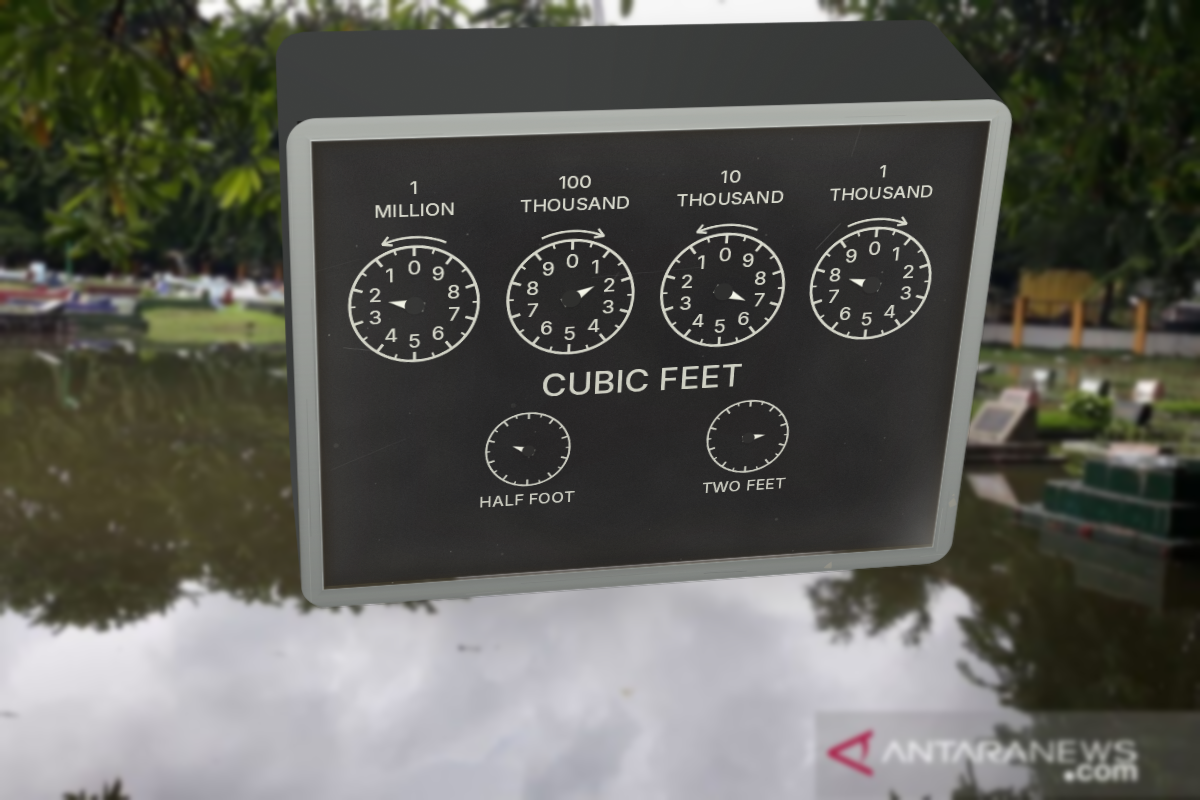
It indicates 216800 ft³
